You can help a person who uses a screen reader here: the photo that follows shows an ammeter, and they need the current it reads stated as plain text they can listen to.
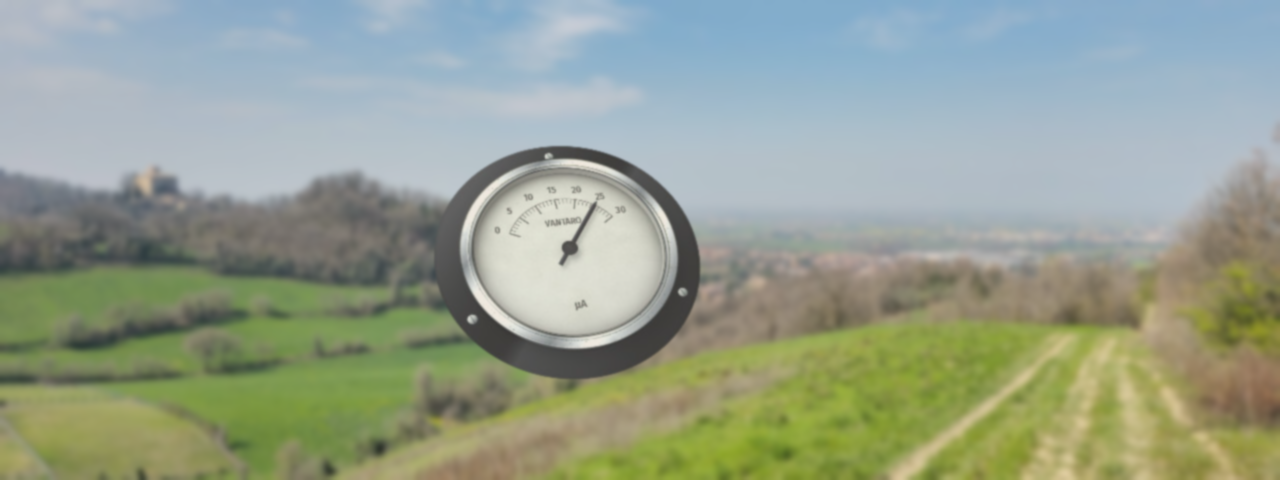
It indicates 25 µA
